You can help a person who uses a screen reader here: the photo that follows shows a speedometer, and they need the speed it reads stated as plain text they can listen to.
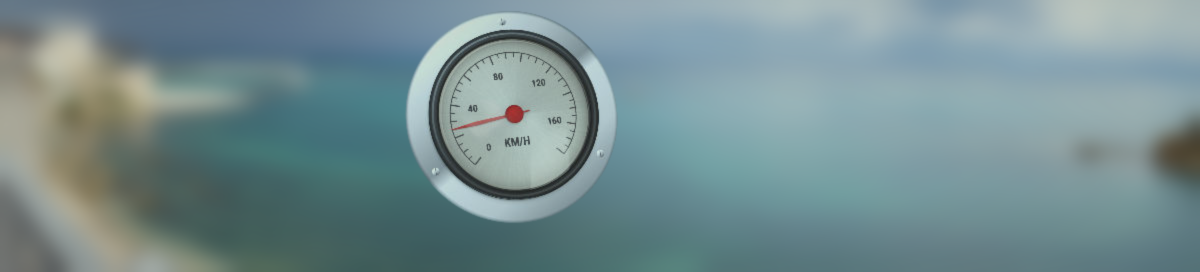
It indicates 25 km/h
